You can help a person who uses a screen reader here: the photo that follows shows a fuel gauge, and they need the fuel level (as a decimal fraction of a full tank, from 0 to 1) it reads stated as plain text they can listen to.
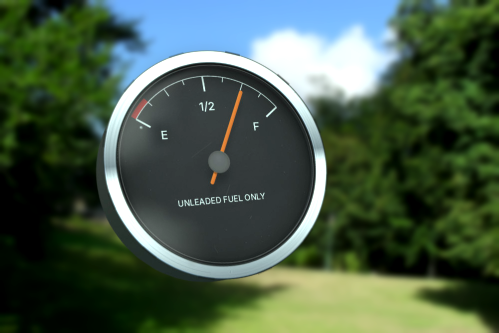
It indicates 0.75
